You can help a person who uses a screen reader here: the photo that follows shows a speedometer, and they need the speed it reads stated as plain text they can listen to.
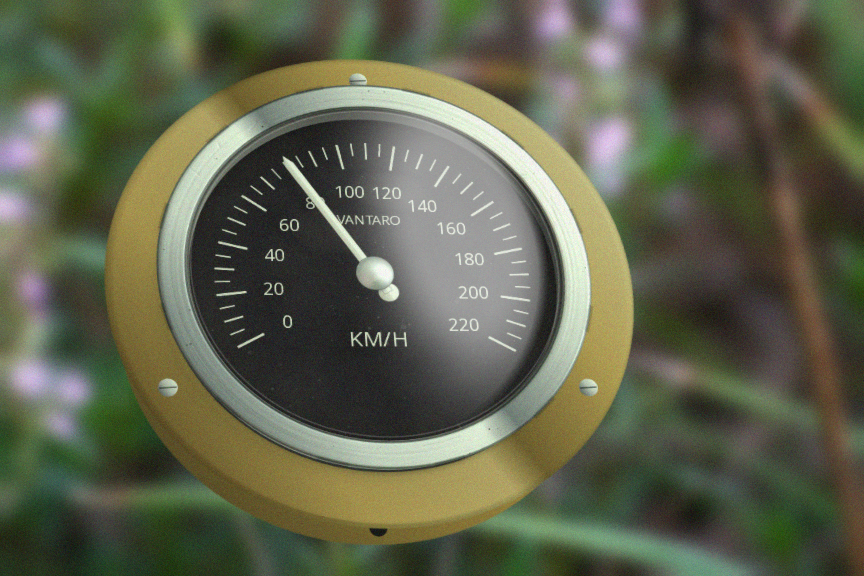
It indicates 80 km/h
